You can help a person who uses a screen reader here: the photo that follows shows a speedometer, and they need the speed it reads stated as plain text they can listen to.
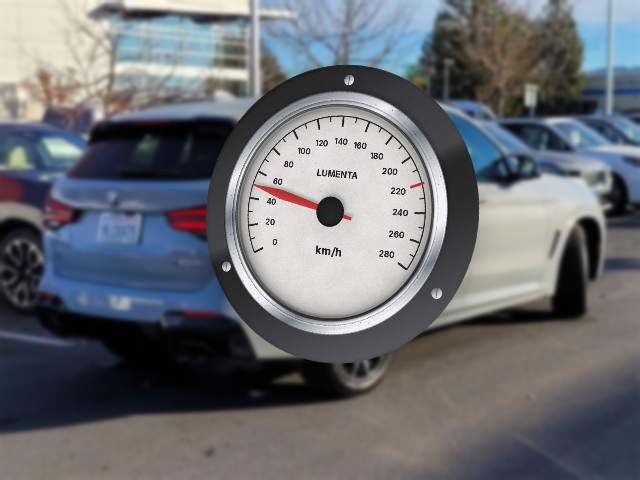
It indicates 50 km/h
